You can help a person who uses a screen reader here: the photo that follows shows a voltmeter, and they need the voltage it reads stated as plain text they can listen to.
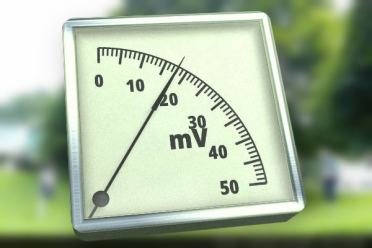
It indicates 18 mV
